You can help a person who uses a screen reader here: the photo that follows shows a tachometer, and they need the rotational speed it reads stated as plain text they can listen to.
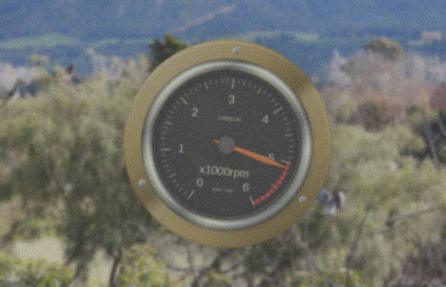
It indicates 5100 rpm
